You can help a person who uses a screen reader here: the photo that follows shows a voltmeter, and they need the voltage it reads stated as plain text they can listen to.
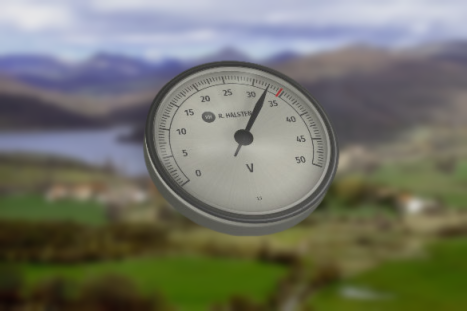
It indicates 32.5 V
